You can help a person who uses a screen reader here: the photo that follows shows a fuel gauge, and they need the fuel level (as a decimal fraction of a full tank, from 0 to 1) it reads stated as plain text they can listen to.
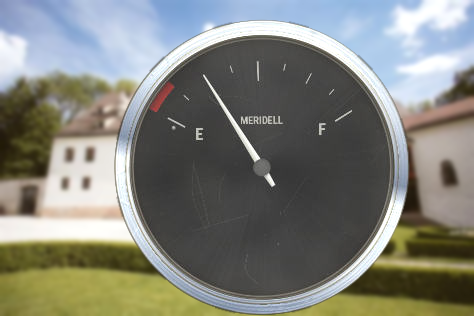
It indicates 0.25
